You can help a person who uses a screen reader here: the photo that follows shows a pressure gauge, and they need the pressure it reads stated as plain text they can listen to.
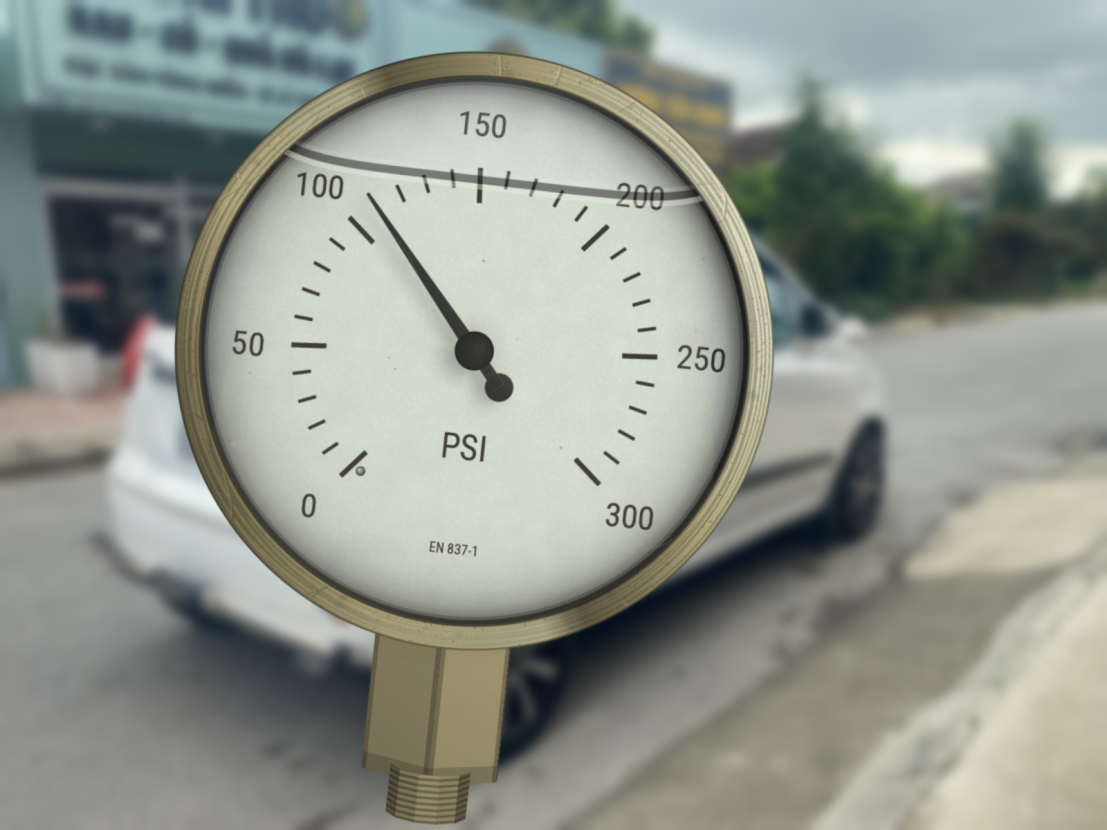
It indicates 110 psi
